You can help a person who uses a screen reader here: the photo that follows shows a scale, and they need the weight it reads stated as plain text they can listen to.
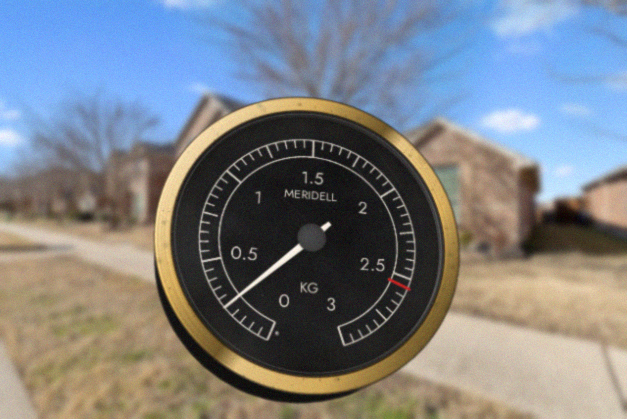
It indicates 0.25 kg
